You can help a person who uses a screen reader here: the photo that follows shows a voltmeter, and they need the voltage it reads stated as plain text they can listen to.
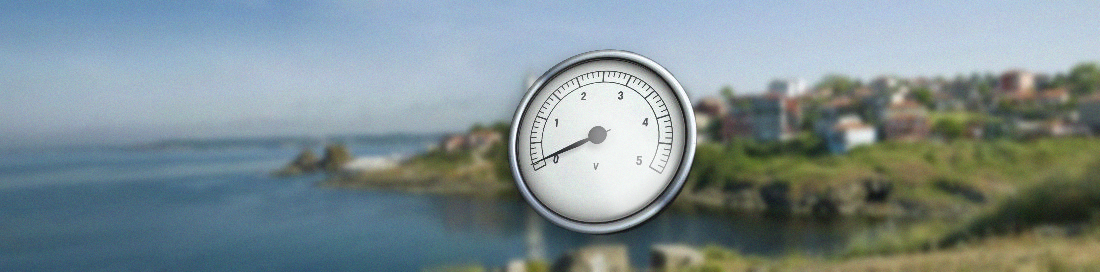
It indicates 0.1 V
